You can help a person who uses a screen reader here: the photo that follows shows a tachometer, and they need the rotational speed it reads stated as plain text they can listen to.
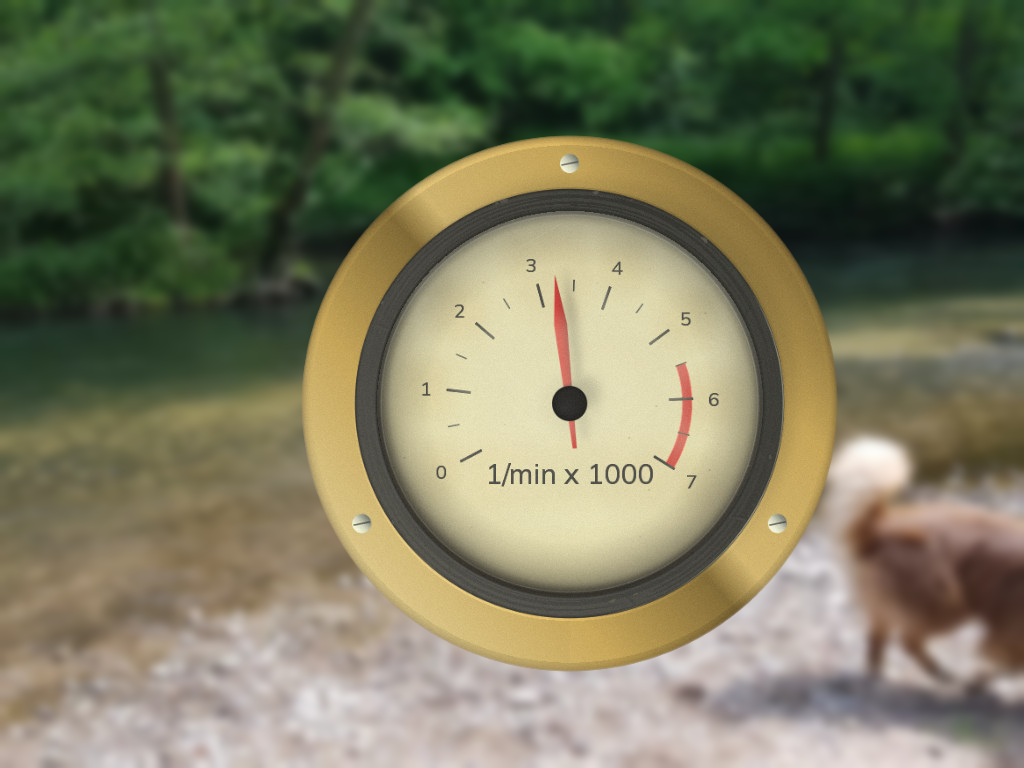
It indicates 3250 rpm
